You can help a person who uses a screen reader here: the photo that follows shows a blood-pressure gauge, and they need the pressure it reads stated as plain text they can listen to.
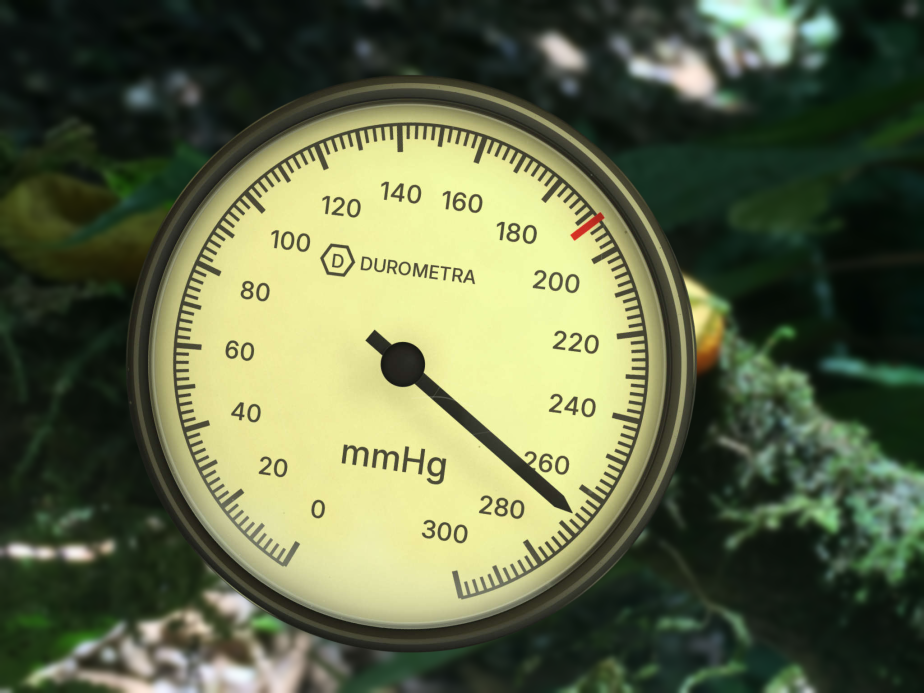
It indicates 266 mmHg
